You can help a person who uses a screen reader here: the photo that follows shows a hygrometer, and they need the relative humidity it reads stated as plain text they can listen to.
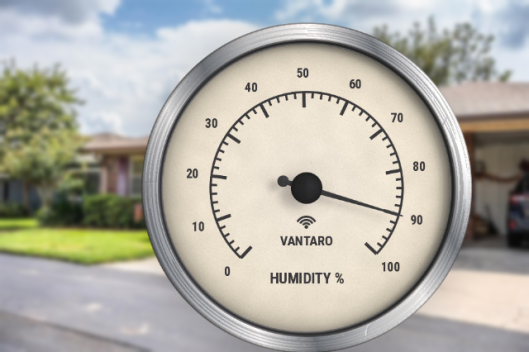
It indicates 90 %
